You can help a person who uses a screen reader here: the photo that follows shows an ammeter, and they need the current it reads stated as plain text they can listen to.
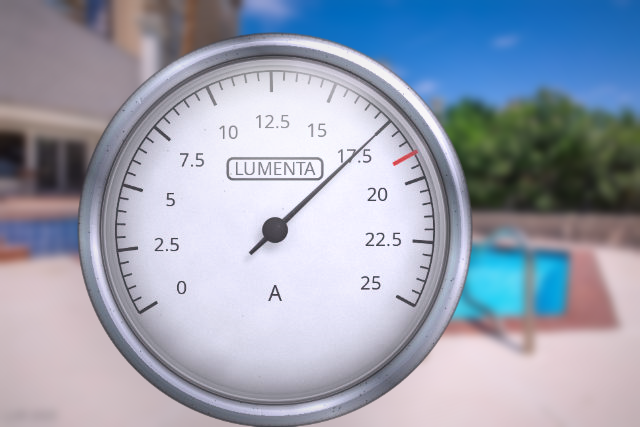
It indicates 17.5 A
